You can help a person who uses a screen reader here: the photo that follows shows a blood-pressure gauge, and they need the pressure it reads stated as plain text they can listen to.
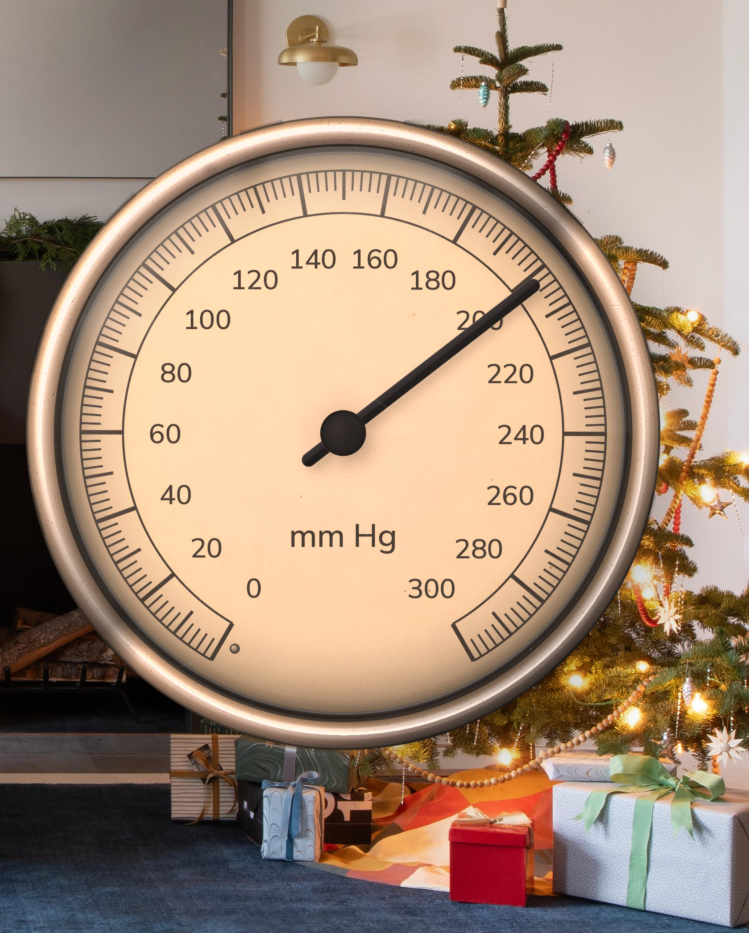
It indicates 202 mmHg
